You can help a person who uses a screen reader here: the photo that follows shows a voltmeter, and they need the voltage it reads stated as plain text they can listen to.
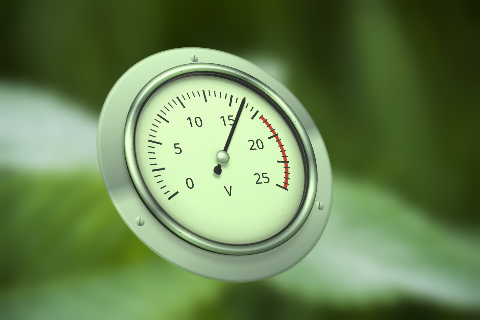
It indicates 16 V
